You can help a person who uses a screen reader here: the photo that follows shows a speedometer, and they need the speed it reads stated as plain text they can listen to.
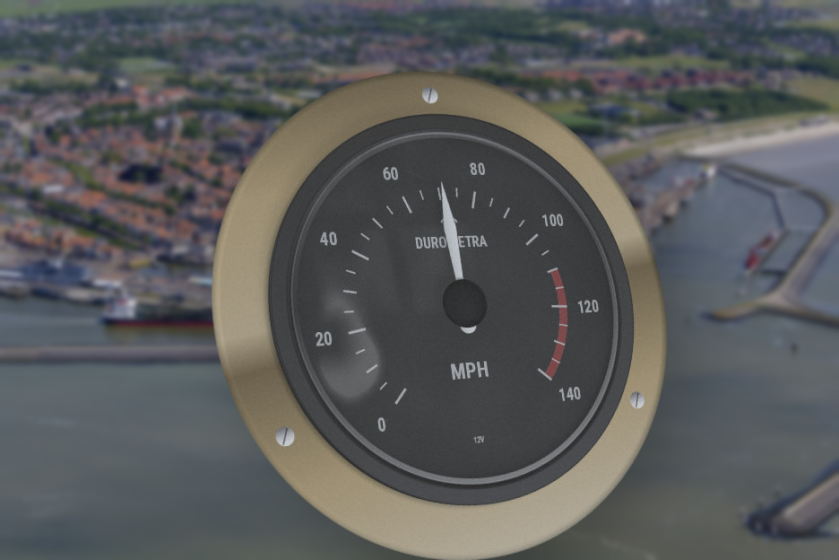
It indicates 70 mph
